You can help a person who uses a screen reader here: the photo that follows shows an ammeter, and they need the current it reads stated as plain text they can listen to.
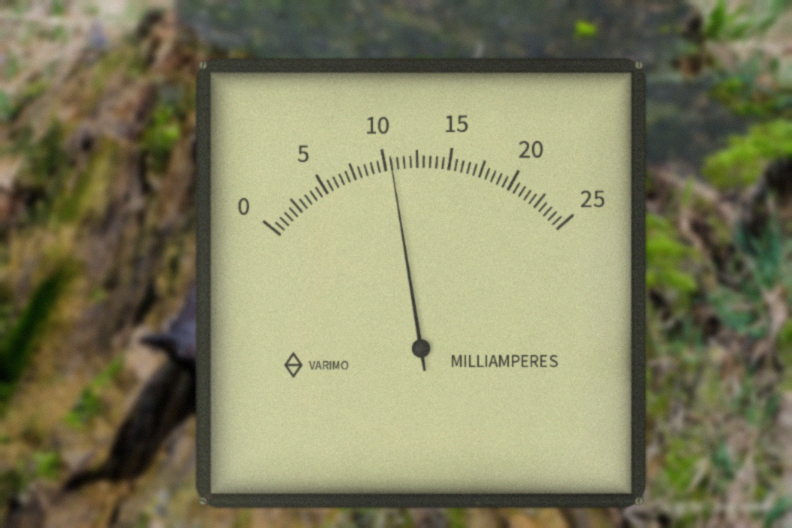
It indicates 10.5 mA
